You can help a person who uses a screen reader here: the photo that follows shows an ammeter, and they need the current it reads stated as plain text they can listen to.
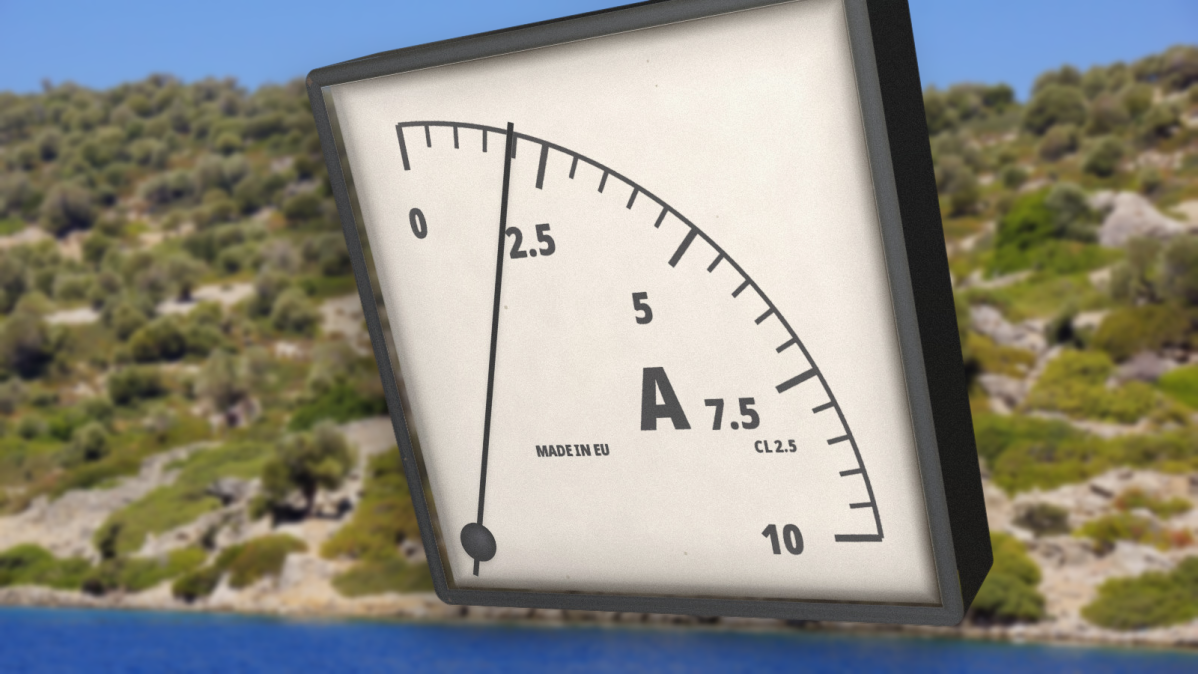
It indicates 2 A
